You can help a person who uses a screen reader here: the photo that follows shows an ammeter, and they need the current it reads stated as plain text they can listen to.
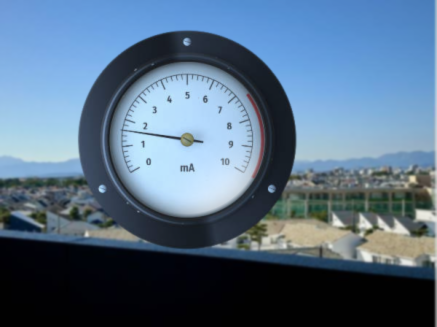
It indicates 1.6 mA
